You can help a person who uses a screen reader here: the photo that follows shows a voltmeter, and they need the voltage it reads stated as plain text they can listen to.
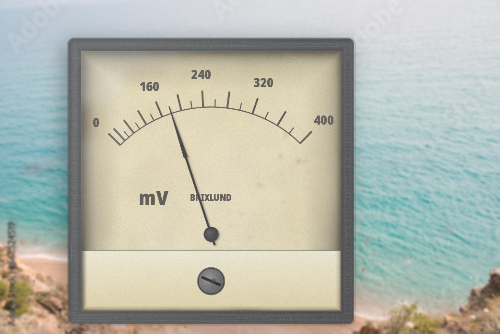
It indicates 180 mV
